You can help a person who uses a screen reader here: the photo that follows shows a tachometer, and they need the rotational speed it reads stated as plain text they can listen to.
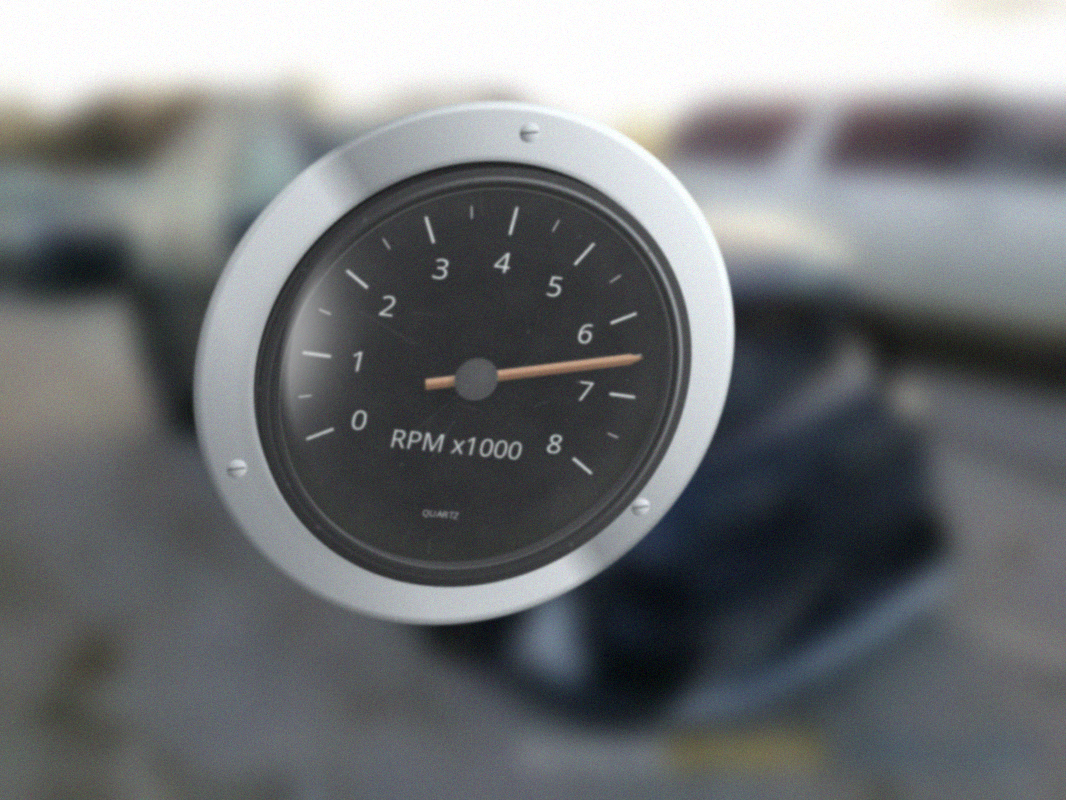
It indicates 6500 rpm
